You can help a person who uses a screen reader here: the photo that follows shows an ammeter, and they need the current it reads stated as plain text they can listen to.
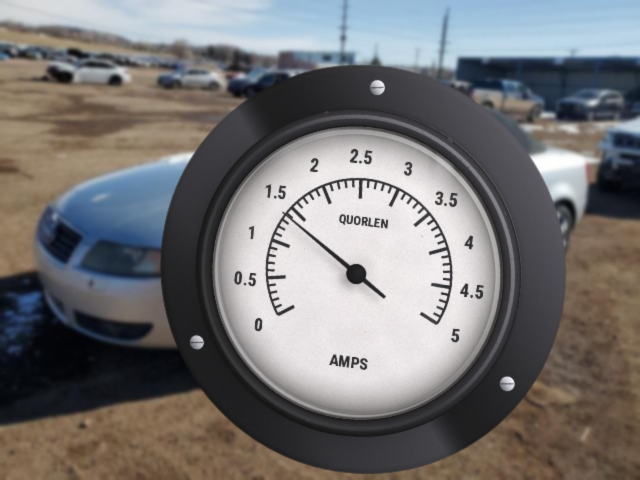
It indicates 1.4 A
